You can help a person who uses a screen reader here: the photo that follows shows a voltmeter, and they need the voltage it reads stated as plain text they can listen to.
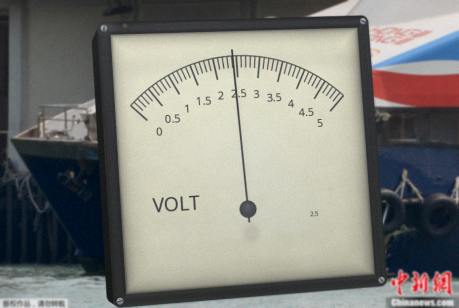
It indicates 2.4 V
